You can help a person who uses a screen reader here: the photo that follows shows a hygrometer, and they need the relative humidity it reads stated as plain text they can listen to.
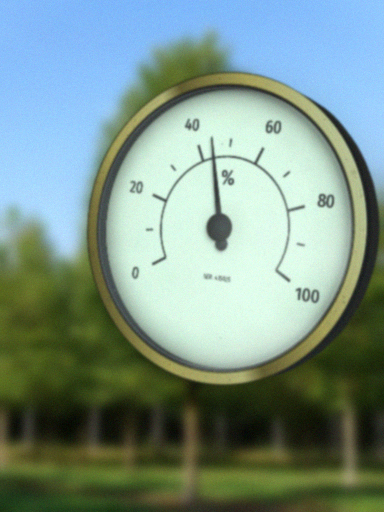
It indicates 45 %
